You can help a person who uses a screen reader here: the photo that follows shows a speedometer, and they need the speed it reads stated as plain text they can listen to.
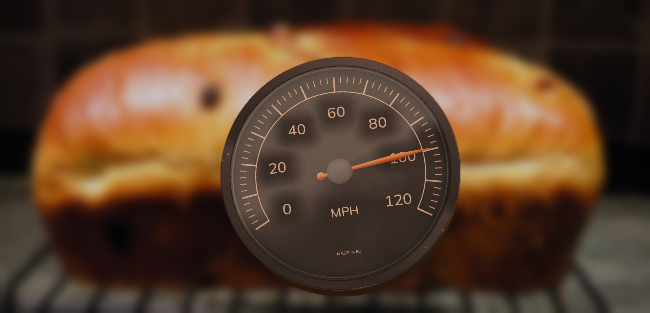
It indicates 100 mph
